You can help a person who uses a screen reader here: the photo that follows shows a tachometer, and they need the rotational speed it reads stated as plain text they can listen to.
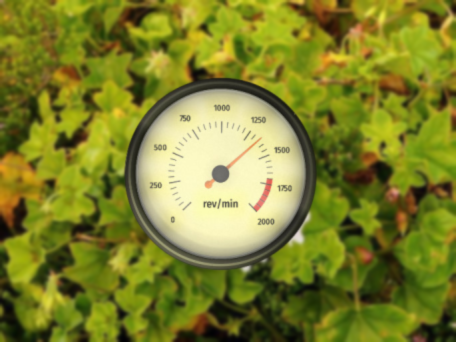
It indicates 1350 rpm
